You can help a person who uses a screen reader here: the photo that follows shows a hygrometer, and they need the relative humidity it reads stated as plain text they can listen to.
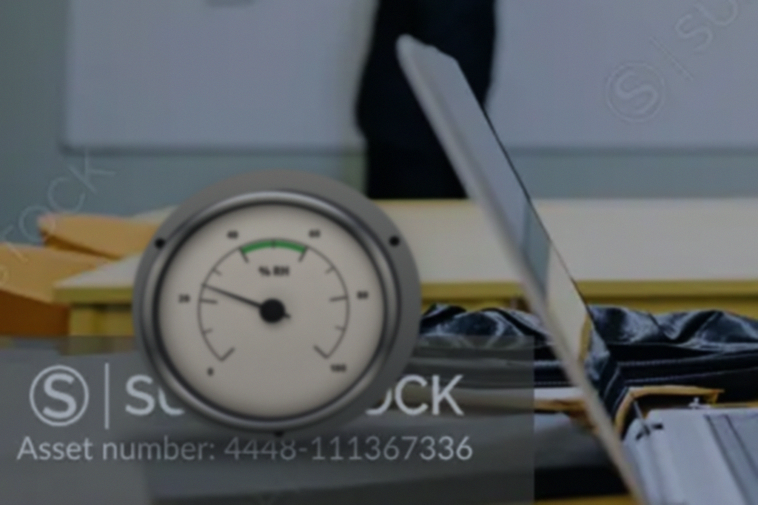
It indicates 25 %
